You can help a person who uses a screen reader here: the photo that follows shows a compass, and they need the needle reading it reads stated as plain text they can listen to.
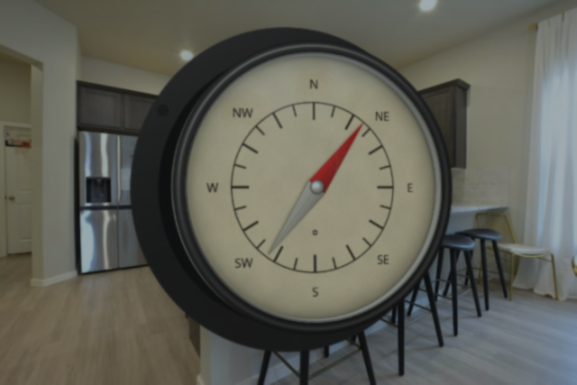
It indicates 37.5 °
